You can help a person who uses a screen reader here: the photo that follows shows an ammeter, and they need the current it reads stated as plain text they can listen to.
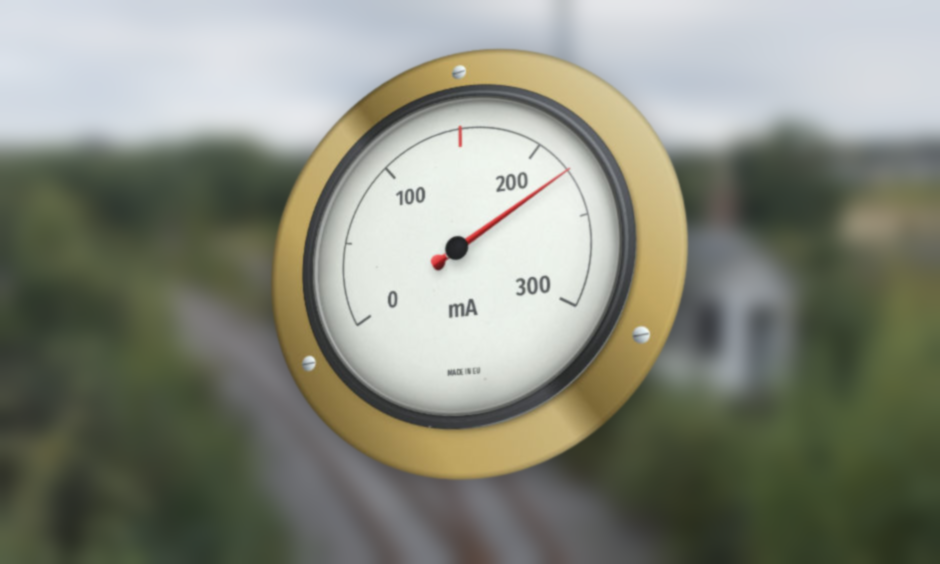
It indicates 225 mA
